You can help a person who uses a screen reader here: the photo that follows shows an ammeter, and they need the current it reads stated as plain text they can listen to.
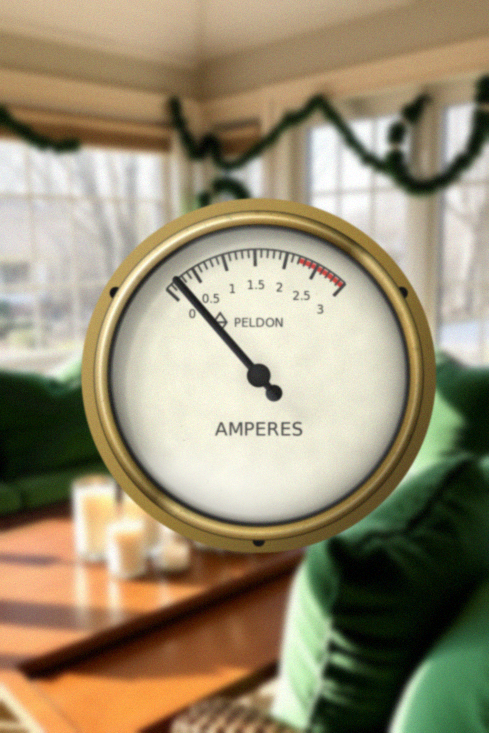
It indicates 0.2 A
